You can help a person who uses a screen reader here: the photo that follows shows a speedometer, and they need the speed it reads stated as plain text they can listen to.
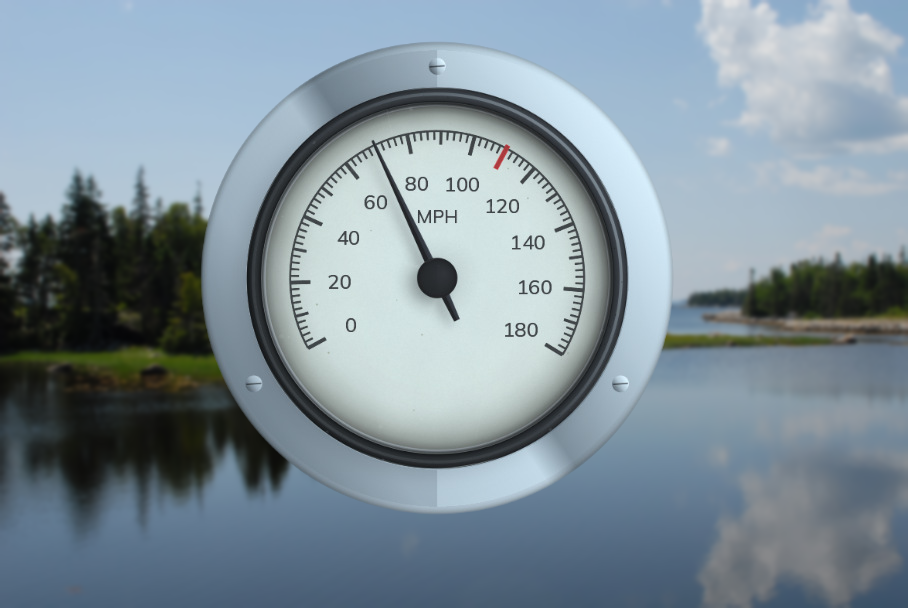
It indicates 70 mph
